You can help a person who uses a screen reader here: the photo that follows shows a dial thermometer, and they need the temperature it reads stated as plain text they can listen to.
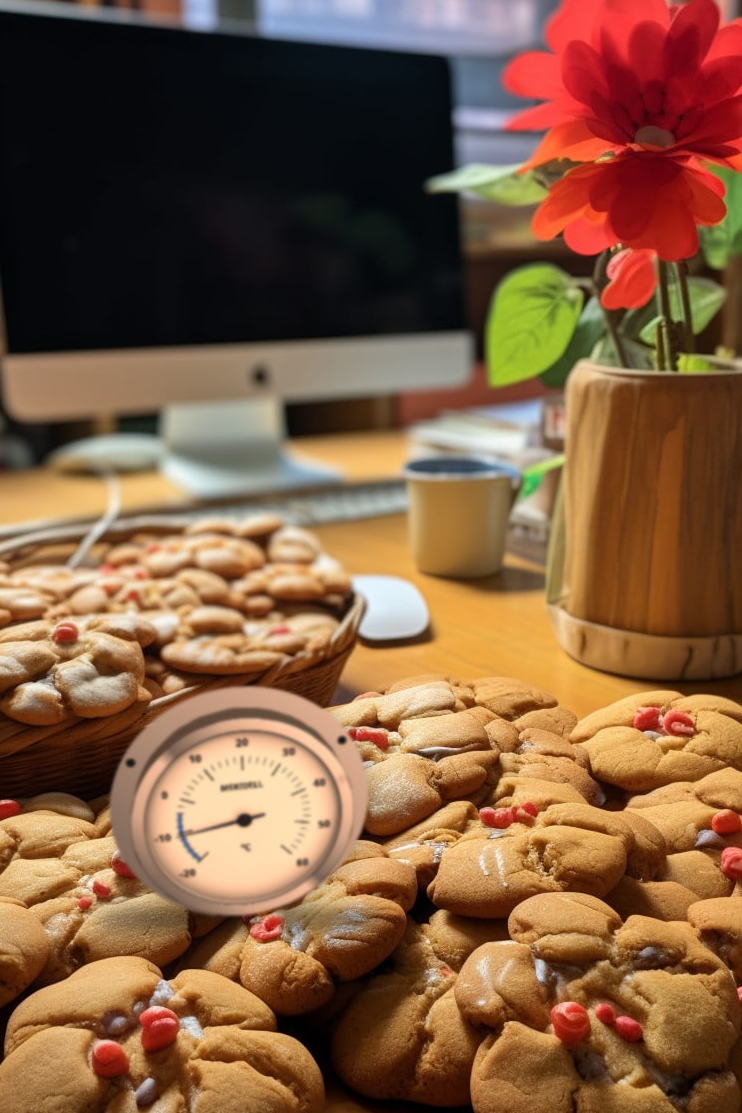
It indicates -10 °C
